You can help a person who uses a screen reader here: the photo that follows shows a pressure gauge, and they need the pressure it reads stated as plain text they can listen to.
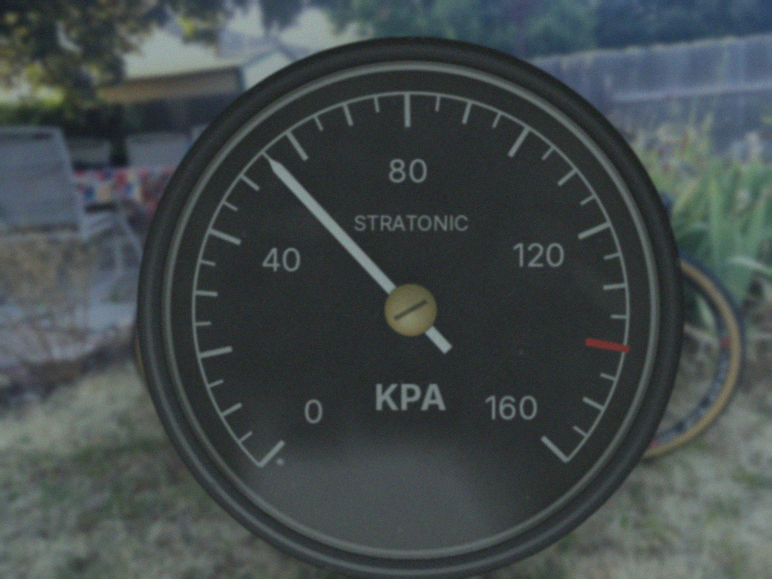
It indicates 55 kPa
